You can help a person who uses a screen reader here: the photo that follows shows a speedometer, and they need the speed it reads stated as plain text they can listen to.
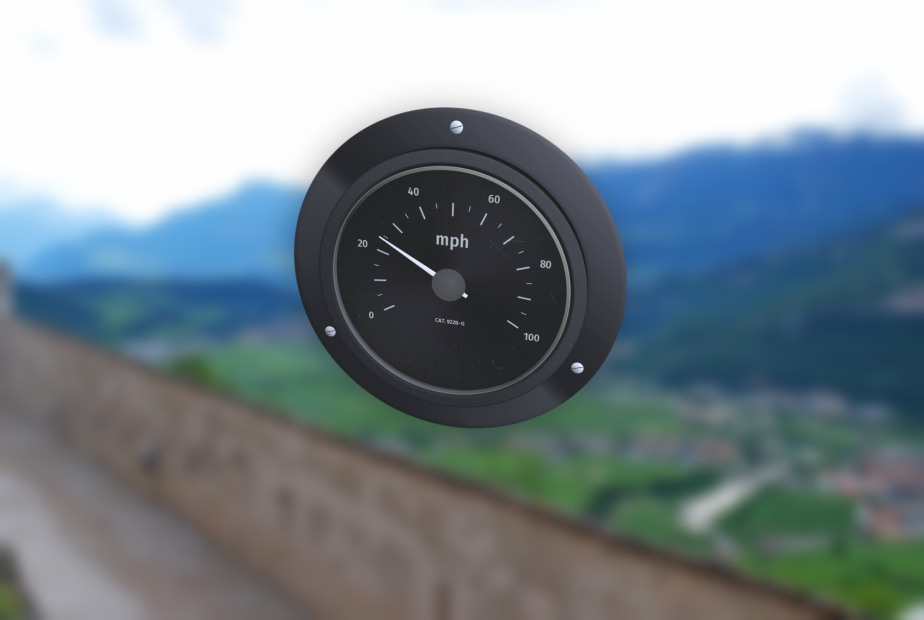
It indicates 25 mph
